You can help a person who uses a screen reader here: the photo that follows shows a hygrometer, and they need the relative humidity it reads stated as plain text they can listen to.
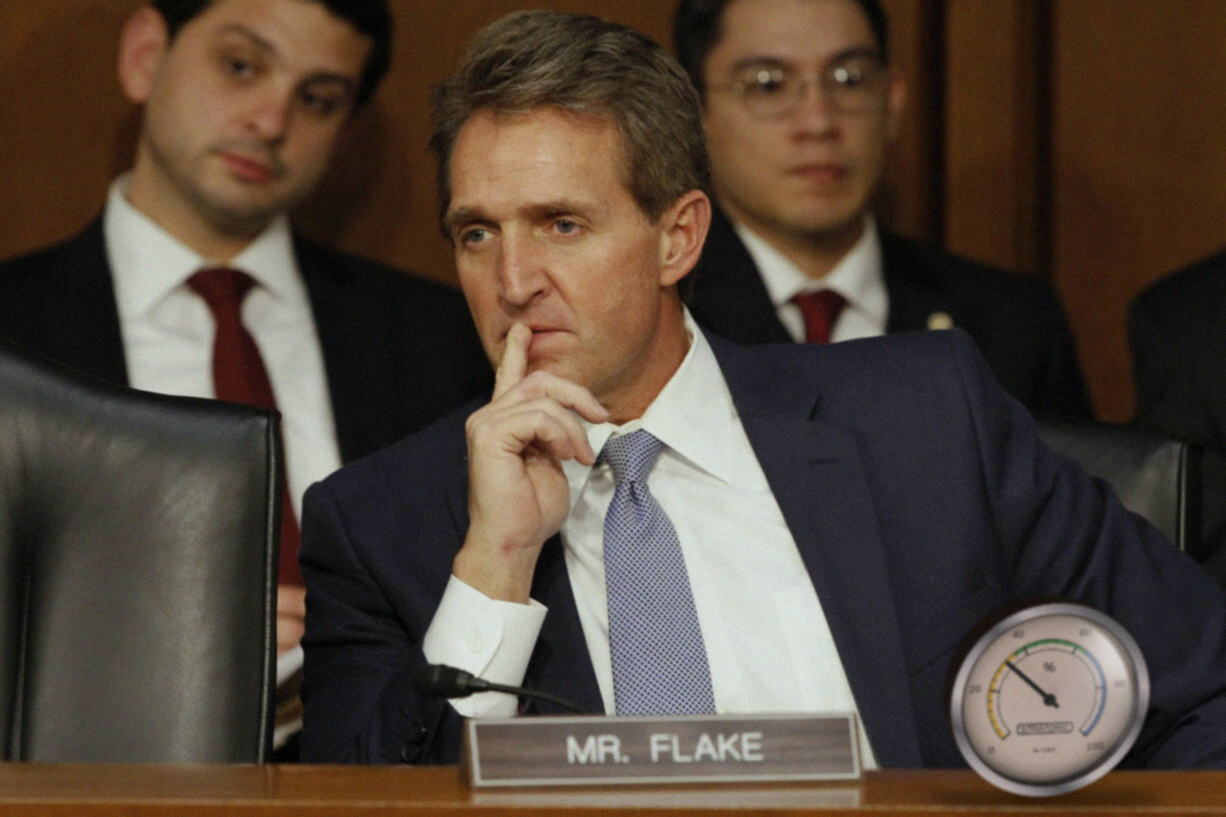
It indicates 32 %
